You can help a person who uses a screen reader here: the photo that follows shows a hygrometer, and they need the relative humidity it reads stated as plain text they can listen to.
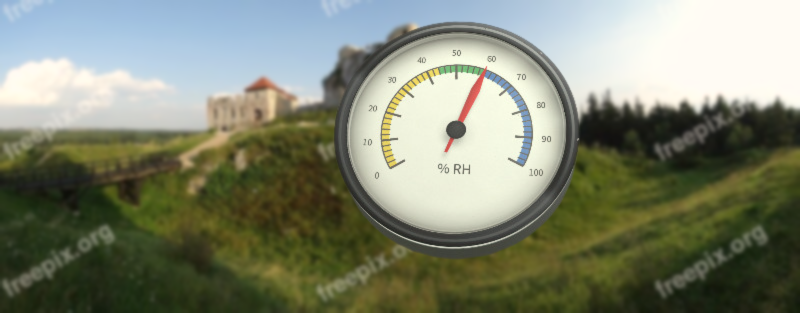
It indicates 60 %
